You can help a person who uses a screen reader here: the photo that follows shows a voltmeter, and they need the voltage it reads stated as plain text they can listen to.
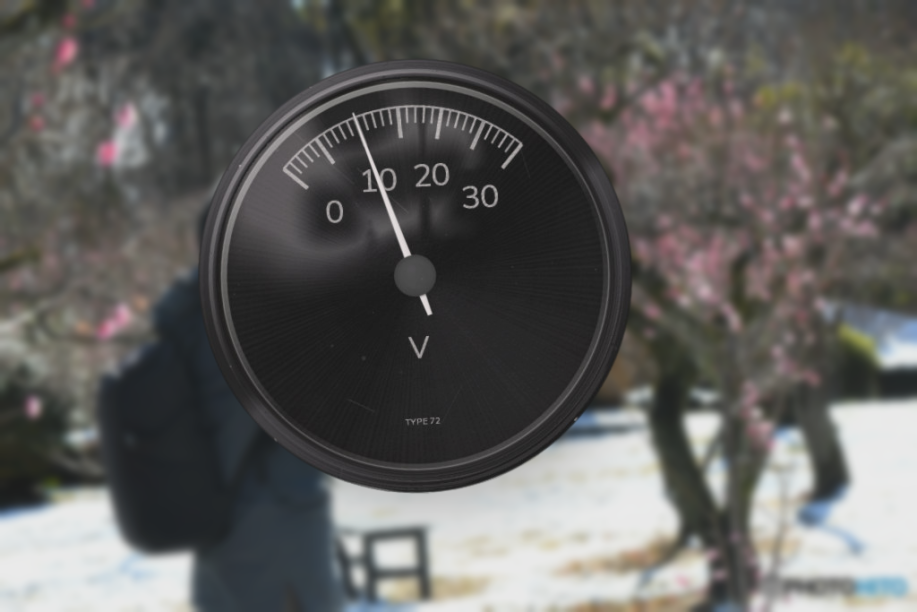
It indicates 10 V
